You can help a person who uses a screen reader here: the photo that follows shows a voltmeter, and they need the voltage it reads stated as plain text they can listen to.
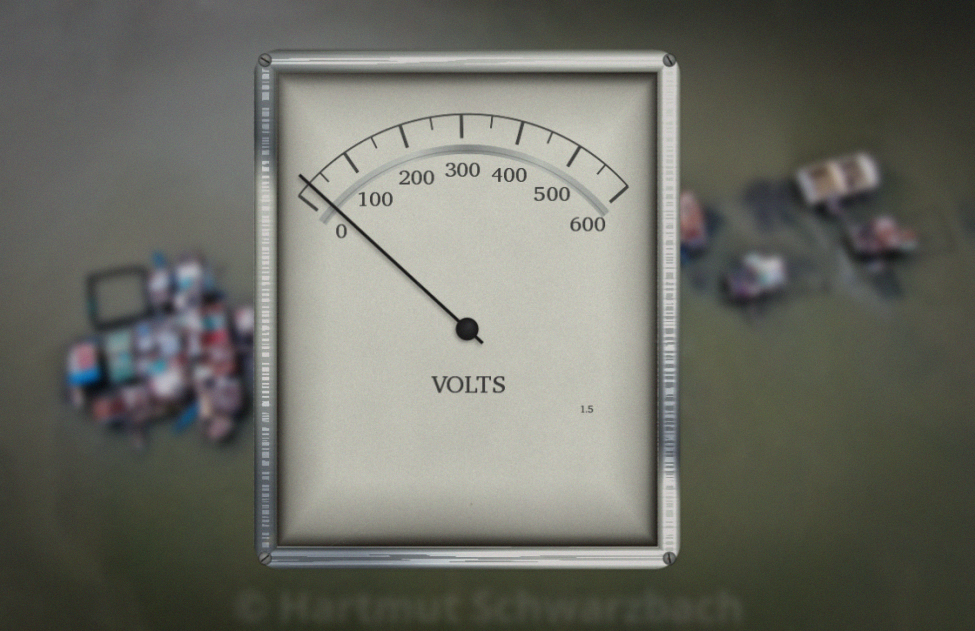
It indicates 25 V
